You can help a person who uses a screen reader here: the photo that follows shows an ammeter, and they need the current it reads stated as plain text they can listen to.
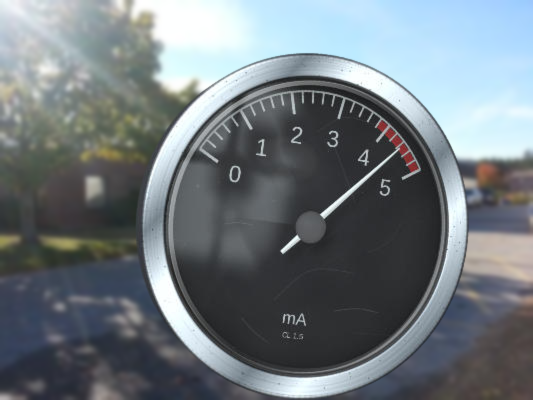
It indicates 4.4 mA
